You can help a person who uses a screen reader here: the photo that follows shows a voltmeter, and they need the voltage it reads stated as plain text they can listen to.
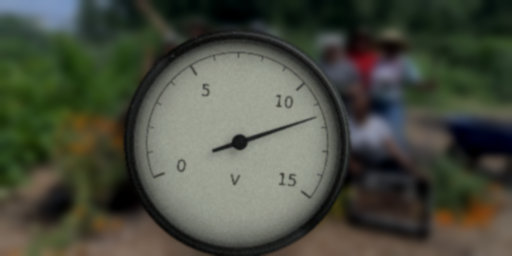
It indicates 11.5 V
